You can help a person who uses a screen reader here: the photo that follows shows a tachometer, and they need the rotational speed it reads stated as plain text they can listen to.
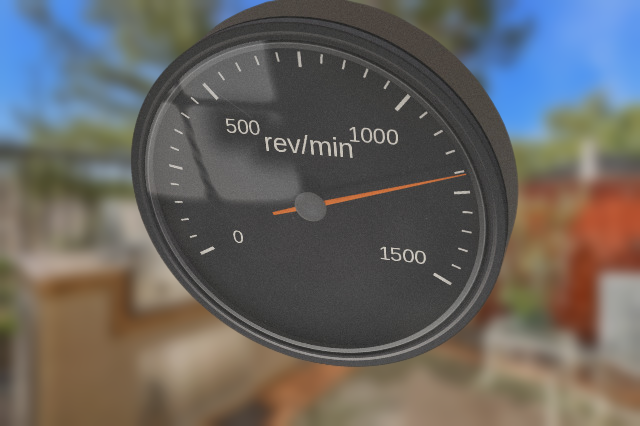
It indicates 1200 rpm
